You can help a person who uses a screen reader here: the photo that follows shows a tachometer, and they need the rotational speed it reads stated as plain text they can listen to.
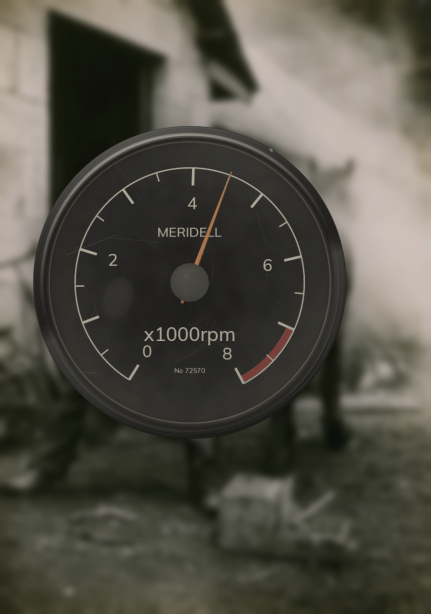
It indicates 4500 rpm
